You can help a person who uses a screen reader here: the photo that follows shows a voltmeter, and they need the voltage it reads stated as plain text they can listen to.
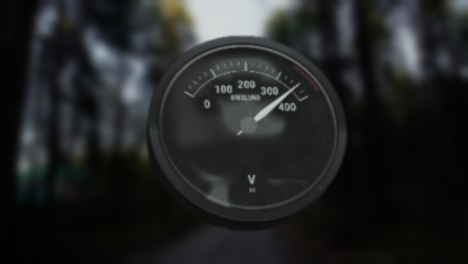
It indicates 360 V
